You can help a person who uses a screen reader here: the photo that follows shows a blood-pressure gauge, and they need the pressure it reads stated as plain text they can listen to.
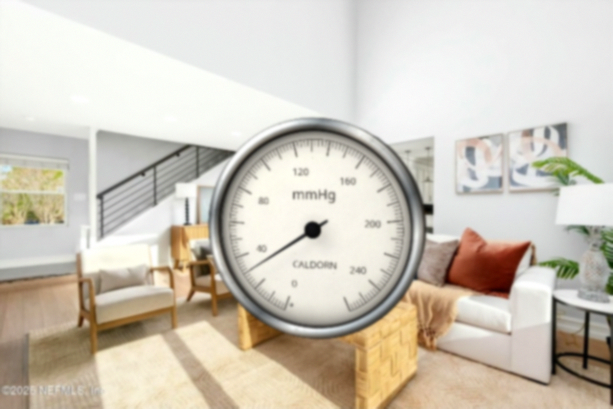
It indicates 30 mmHg
